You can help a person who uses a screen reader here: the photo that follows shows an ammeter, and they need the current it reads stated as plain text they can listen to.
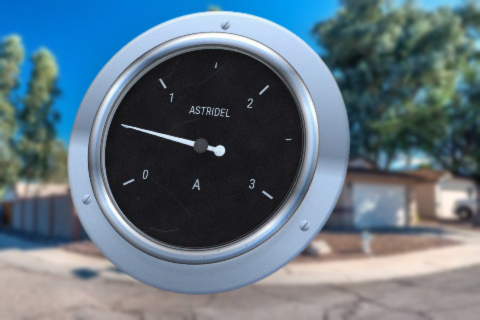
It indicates 0.5 A
